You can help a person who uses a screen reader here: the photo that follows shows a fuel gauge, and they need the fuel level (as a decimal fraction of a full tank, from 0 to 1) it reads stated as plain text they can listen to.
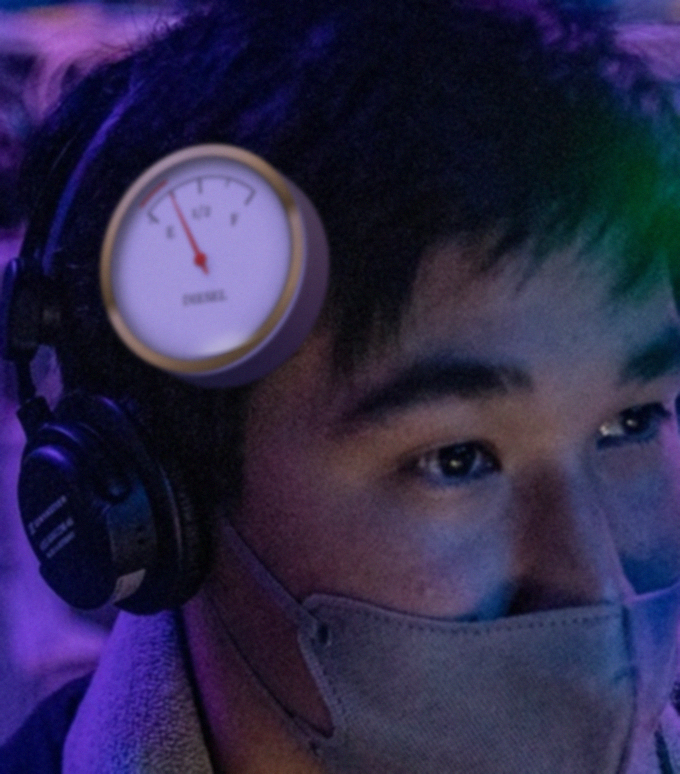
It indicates 0.25
